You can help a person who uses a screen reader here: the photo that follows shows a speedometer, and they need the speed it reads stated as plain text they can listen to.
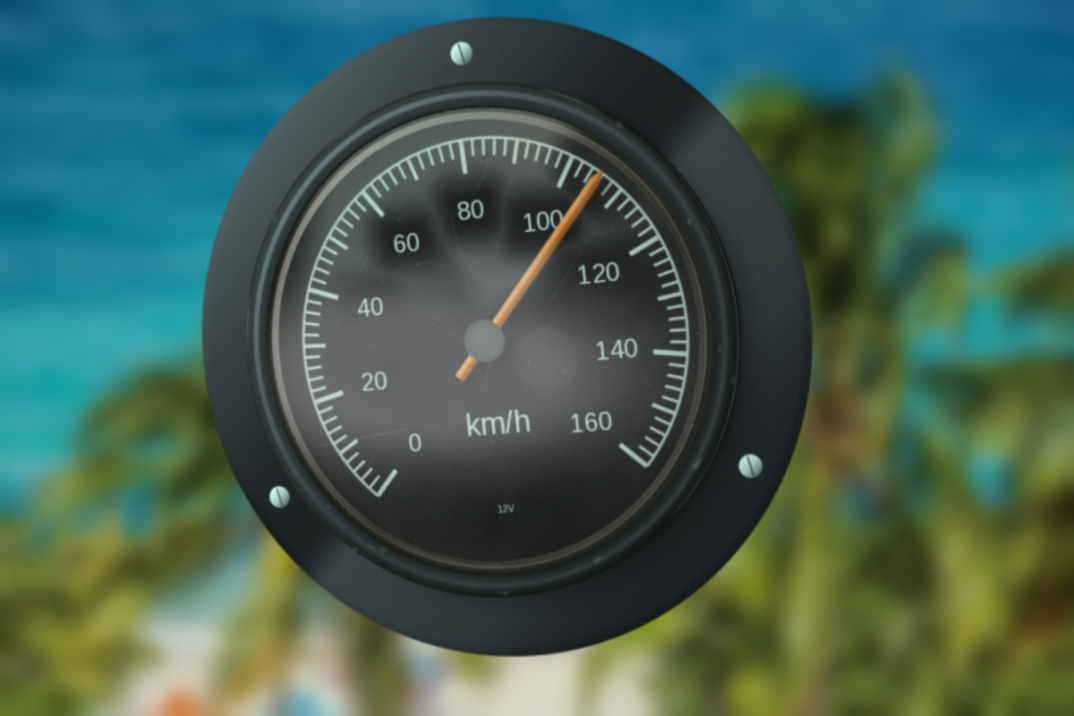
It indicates 106 km/h
